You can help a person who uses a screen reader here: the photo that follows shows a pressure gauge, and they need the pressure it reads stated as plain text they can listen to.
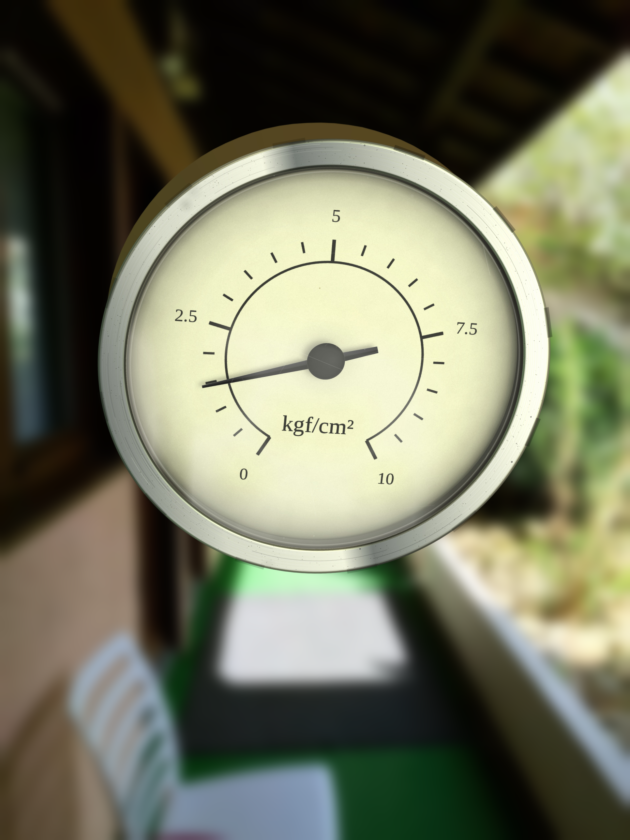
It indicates 1.5 kg/cm²
